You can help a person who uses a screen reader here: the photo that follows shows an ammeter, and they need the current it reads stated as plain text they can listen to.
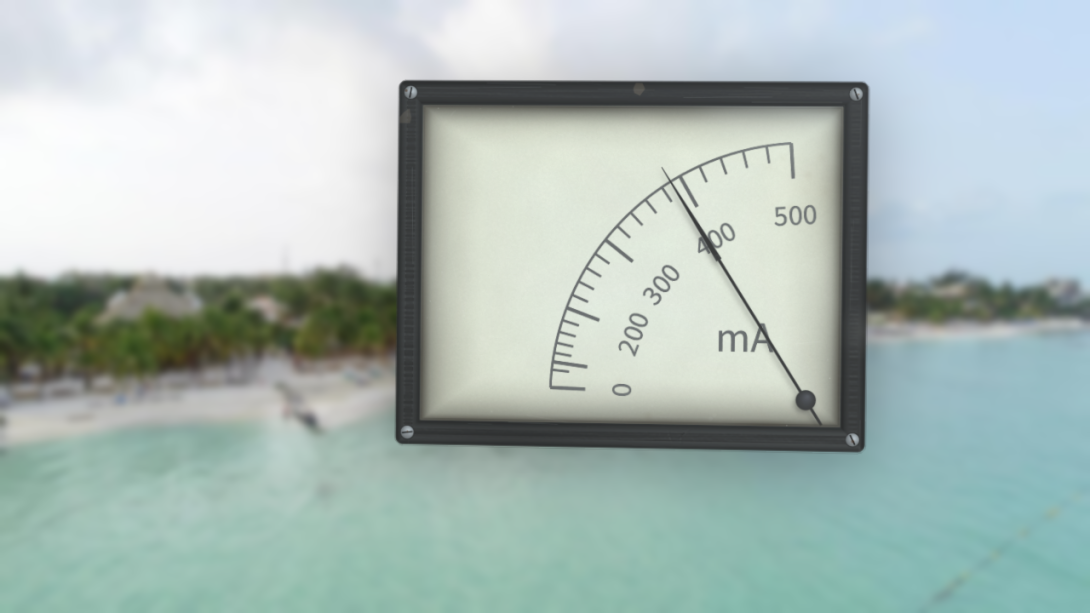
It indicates 390 mA
